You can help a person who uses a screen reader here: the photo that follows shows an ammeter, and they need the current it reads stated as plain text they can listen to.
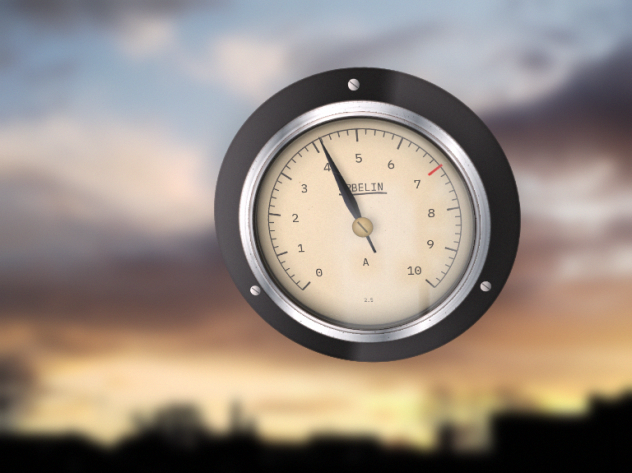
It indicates 4.2 A
